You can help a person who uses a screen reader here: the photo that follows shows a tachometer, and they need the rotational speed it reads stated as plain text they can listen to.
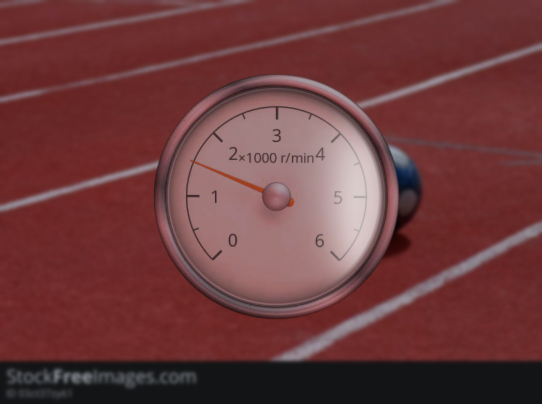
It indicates 1500 rpm
